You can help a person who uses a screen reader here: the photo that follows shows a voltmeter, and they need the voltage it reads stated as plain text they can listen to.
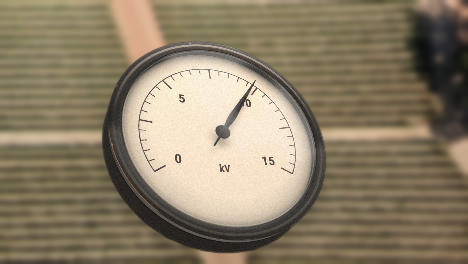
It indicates 9.75 kV
